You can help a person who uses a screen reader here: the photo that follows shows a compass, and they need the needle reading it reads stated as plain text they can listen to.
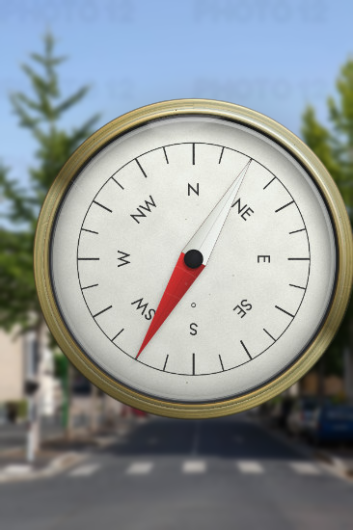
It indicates 210 °
